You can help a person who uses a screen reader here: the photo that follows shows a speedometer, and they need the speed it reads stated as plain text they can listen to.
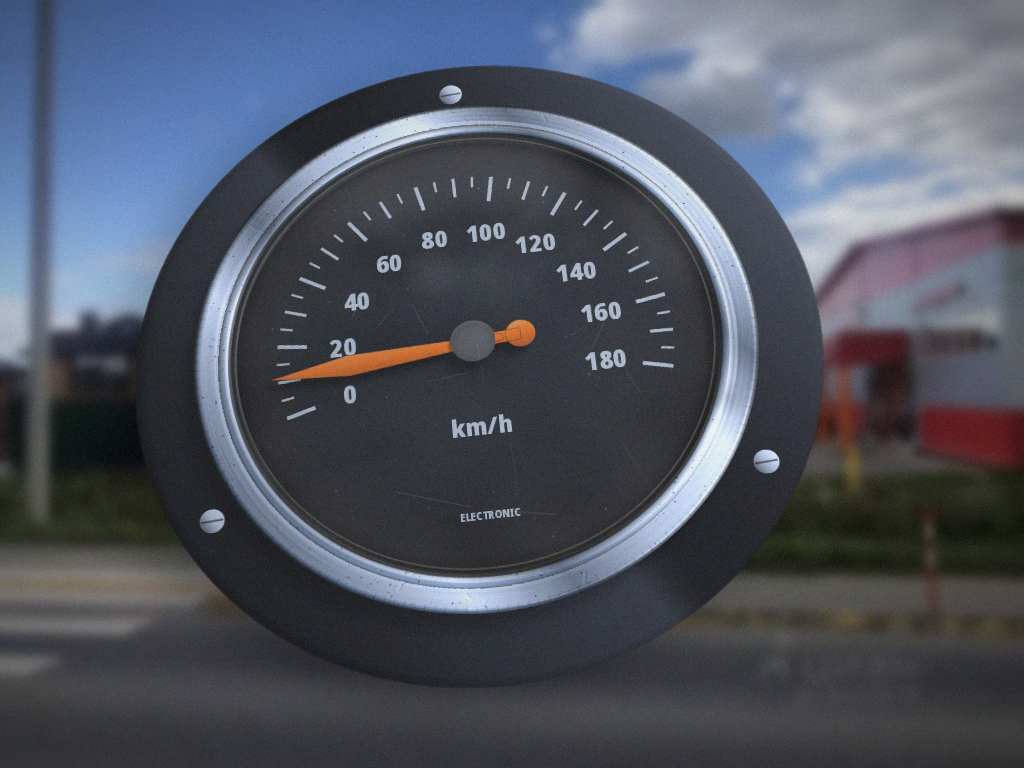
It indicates 10 km/h
